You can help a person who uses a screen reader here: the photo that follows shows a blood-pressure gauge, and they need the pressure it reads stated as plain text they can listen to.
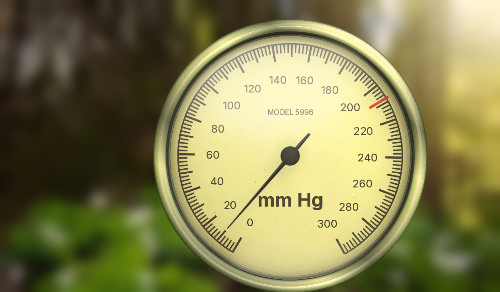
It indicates 10 mmHg
